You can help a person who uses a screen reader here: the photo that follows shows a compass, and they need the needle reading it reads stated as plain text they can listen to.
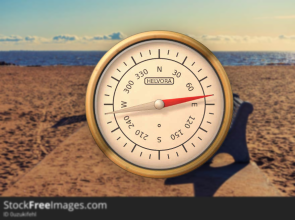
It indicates 80 °
